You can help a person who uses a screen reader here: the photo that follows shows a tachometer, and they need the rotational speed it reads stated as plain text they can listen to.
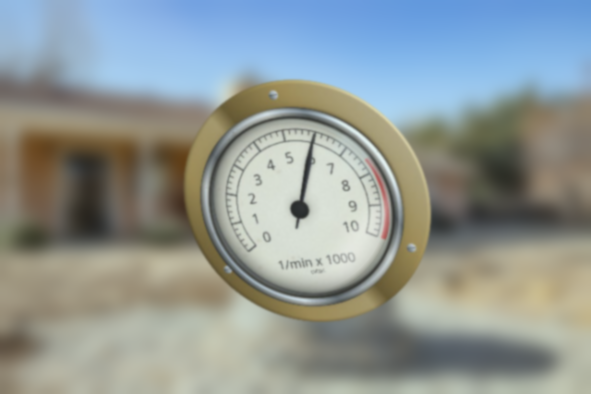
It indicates 6000 rpm
